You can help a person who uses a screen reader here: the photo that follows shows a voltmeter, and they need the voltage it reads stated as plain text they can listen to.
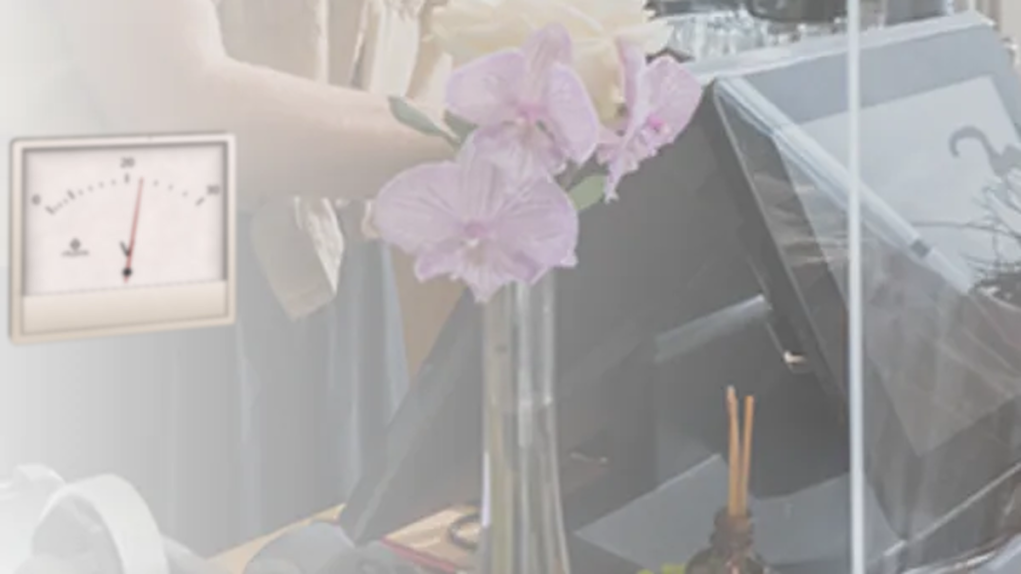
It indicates 22 V
